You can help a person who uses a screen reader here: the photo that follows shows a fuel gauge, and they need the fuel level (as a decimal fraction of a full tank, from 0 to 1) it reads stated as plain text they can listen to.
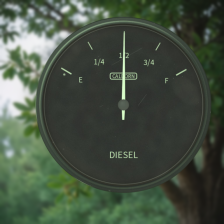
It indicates 0.5
